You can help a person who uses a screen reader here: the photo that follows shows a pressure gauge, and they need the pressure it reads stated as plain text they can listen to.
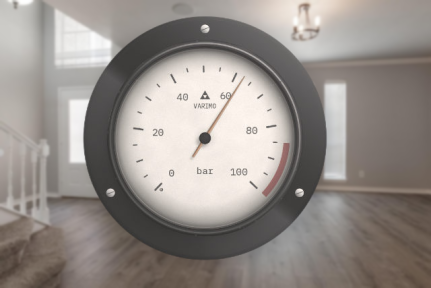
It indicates 62.5 bar
